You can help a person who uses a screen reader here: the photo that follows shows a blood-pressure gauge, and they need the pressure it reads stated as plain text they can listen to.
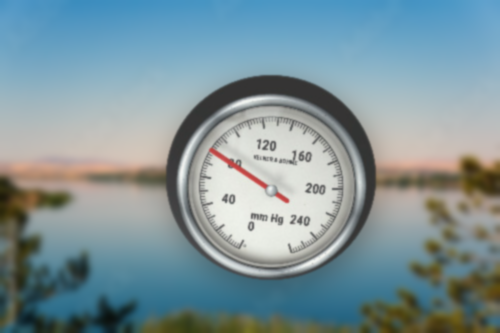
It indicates 80 mmHg
